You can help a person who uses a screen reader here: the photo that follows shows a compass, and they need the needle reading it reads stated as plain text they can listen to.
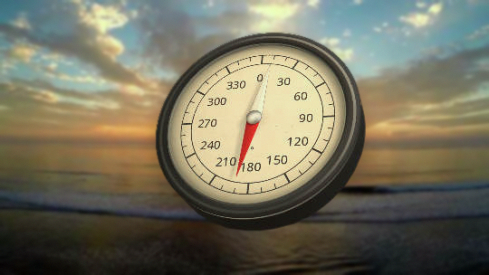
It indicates 190 °
